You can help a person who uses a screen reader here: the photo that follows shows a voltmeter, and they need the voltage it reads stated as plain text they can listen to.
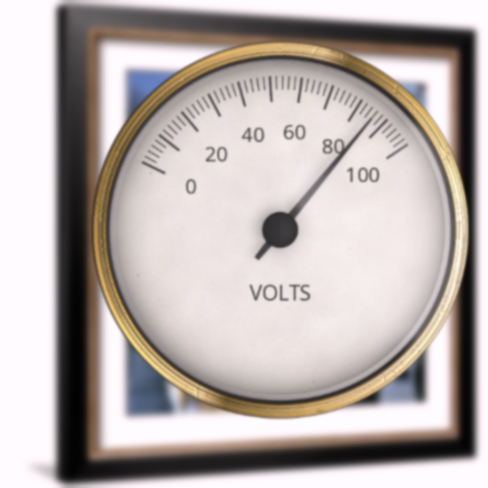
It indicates 86 V
